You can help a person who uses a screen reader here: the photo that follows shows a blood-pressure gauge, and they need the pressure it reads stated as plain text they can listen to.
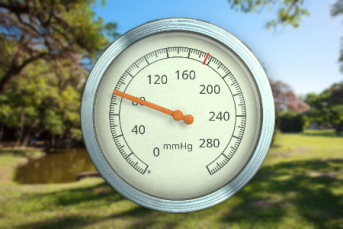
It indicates 80 mmHg
